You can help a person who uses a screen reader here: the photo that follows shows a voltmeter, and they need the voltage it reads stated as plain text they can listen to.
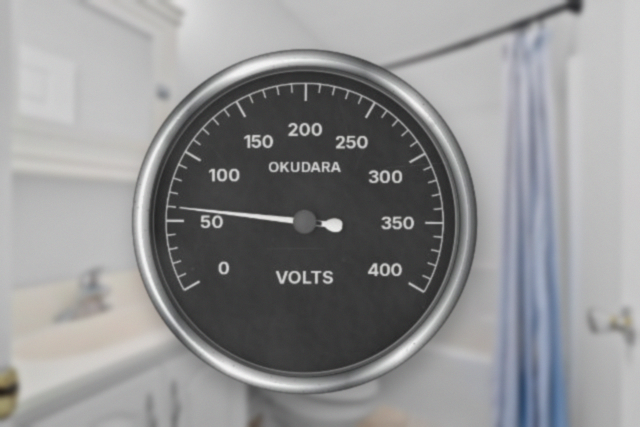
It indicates 60 V
